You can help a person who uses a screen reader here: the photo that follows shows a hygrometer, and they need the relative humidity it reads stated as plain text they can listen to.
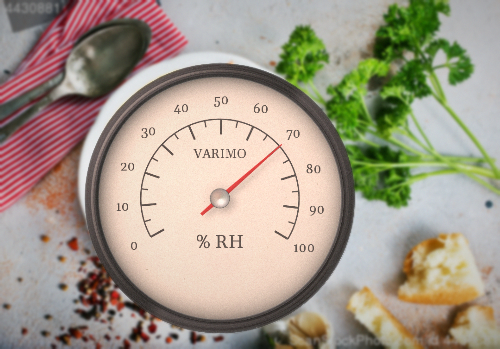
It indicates 70 %
